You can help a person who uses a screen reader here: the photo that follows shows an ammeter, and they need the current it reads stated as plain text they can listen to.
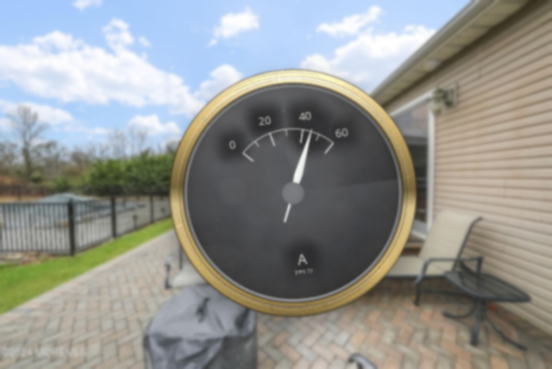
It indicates 45 A
